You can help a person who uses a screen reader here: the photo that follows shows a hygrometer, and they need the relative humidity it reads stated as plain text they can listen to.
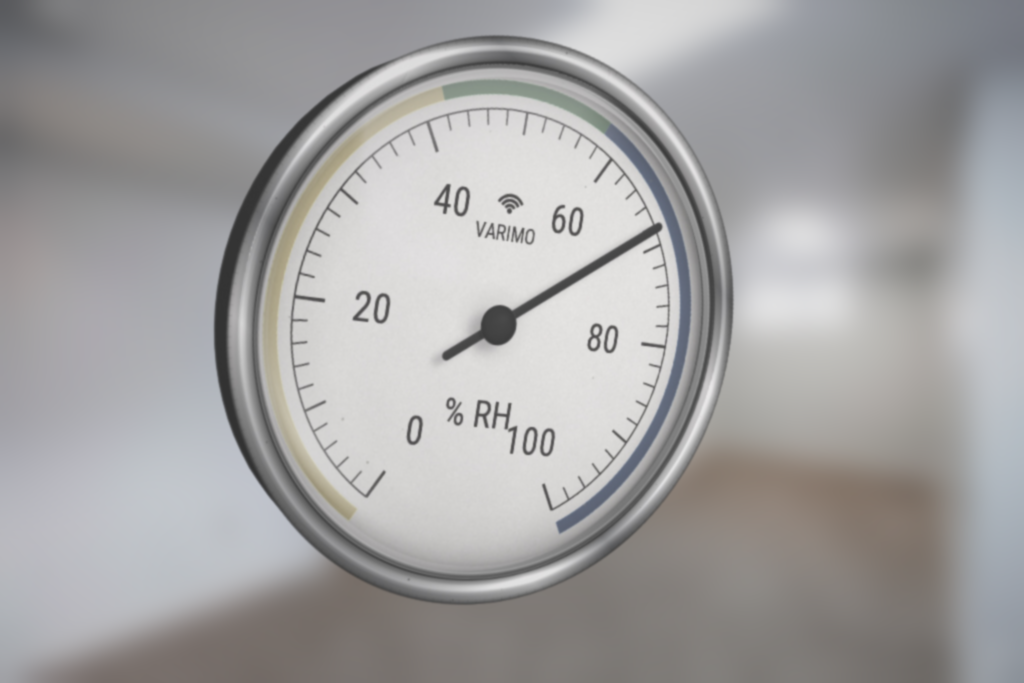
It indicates 68 %
